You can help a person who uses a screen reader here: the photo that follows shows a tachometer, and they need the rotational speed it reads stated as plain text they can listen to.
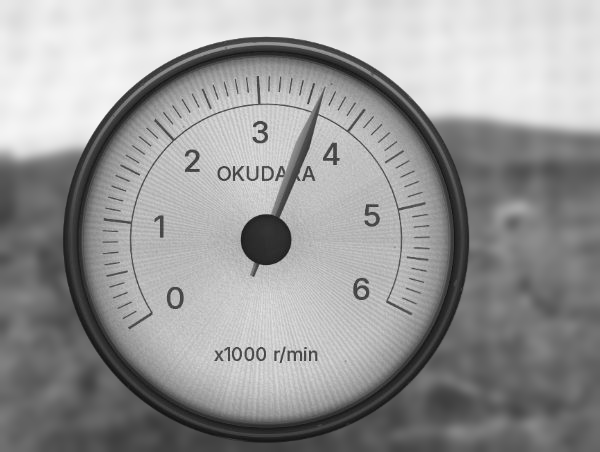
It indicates 3600 rpm
